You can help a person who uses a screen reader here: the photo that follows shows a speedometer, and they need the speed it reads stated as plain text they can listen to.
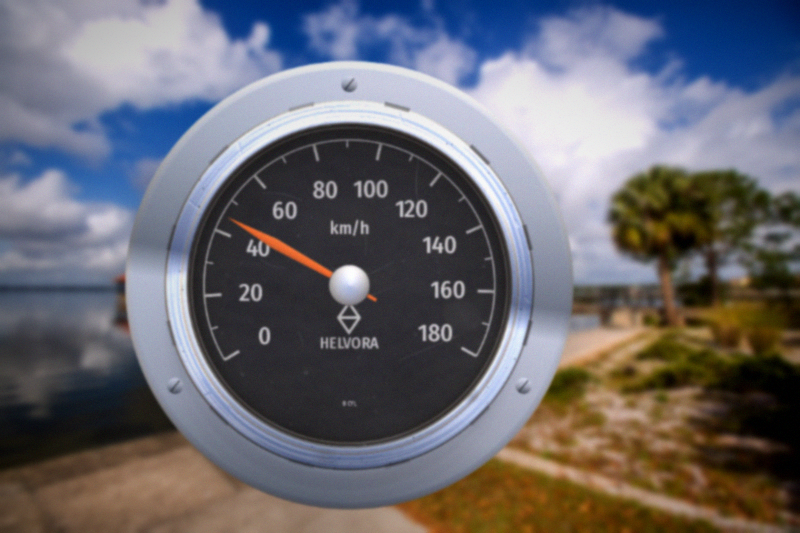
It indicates 45 km/h
